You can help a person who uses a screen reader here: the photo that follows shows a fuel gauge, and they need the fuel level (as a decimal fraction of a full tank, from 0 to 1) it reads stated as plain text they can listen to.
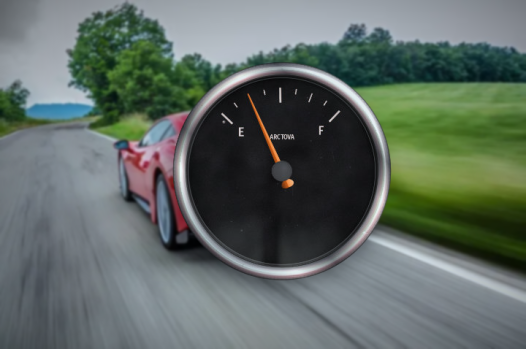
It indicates 0.25
